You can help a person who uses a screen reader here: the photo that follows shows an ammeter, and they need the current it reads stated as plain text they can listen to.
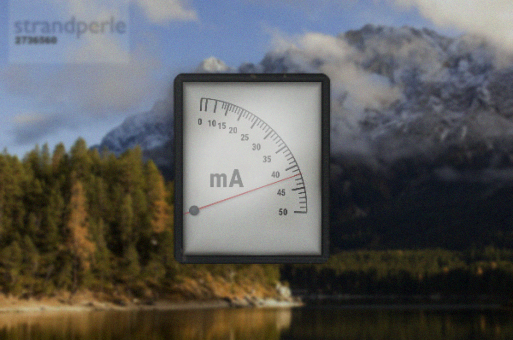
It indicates 42 mA
